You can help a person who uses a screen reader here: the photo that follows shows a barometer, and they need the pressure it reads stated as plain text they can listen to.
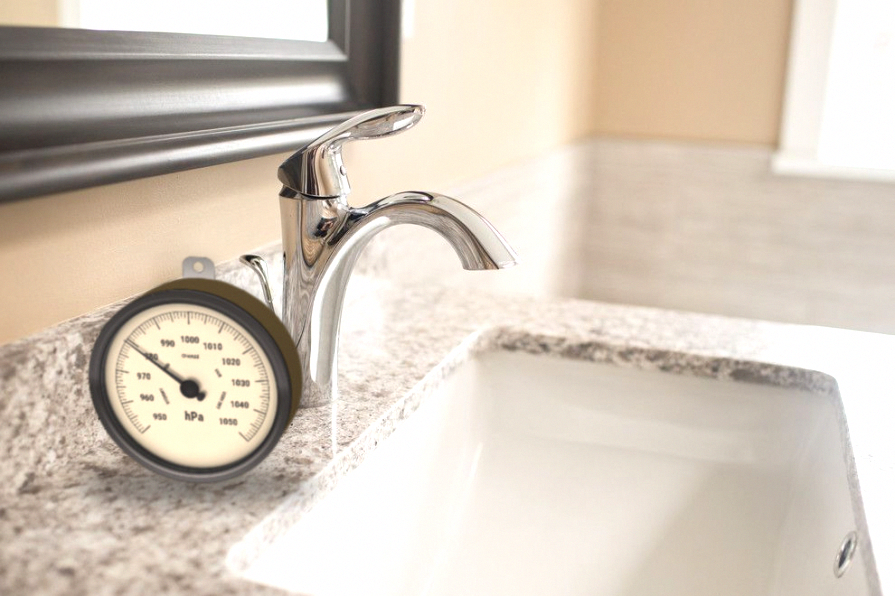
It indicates 980 hPa
